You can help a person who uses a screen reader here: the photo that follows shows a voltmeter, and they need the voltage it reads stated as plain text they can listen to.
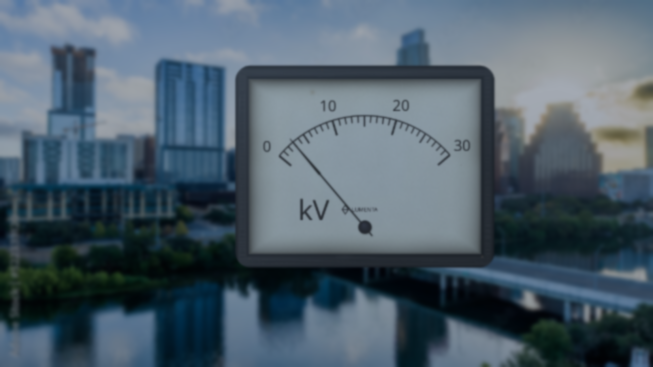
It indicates 3 kV
